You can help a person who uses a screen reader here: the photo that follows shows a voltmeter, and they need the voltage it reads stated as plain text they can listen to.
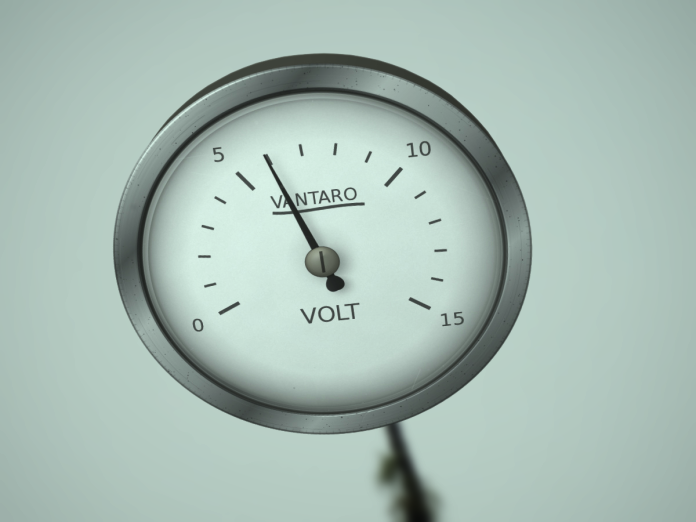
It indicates 6 V
